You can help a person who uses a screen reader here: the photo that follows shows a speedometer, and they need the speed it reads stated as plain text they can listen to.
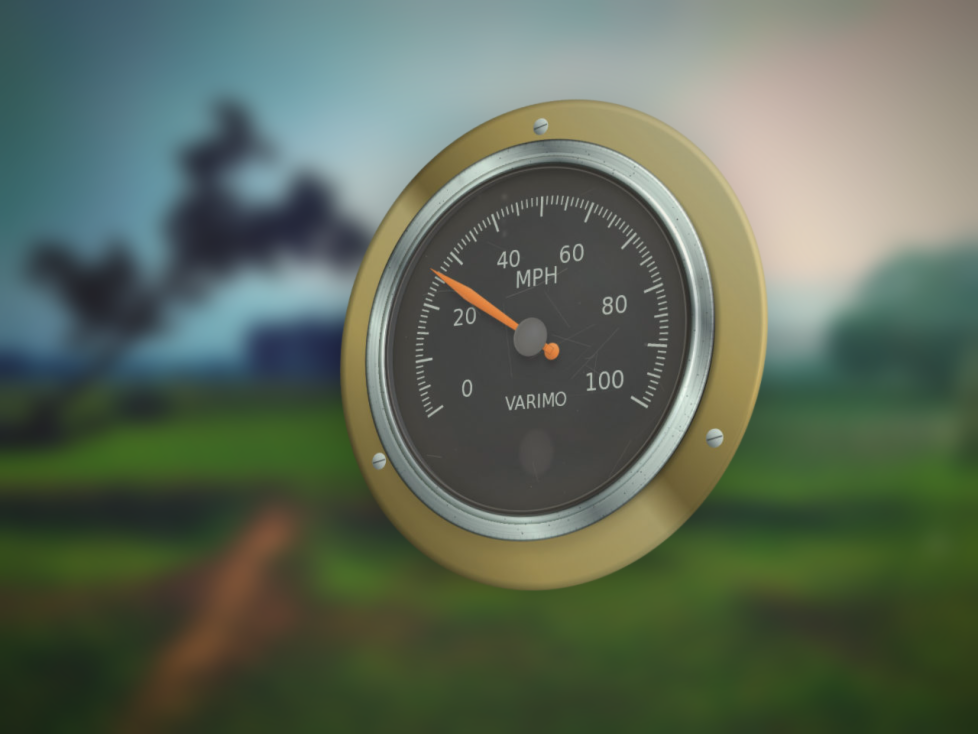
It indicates 26 mph
